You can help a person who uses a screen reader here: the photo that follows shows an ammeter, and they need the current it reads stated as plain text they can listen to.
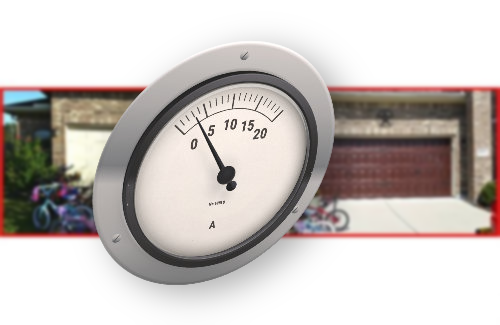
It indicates 3 A
